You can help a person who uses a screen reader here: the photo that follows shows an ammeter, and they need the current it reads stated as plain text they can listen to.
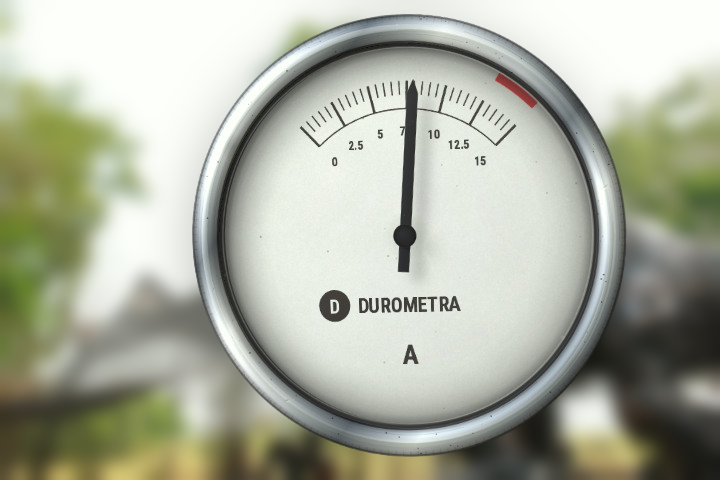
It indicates 8 A
